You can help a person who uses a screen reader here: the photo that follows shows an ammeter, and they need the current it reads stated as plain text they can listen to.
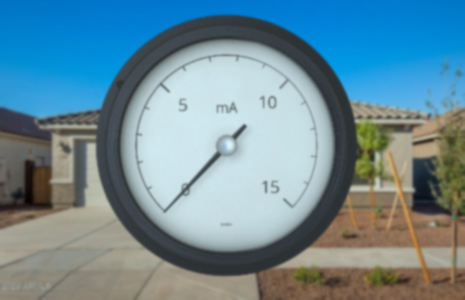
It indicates 0 mA
